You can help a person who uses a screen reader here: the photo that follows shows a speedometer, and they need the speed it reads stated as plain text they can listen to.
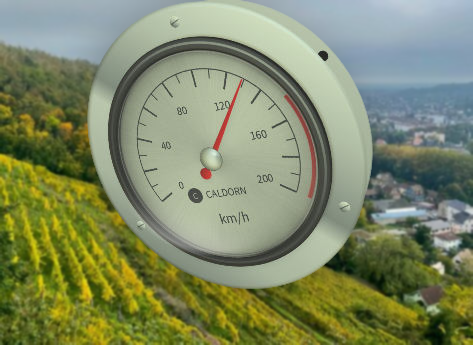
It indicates 130 km/h
